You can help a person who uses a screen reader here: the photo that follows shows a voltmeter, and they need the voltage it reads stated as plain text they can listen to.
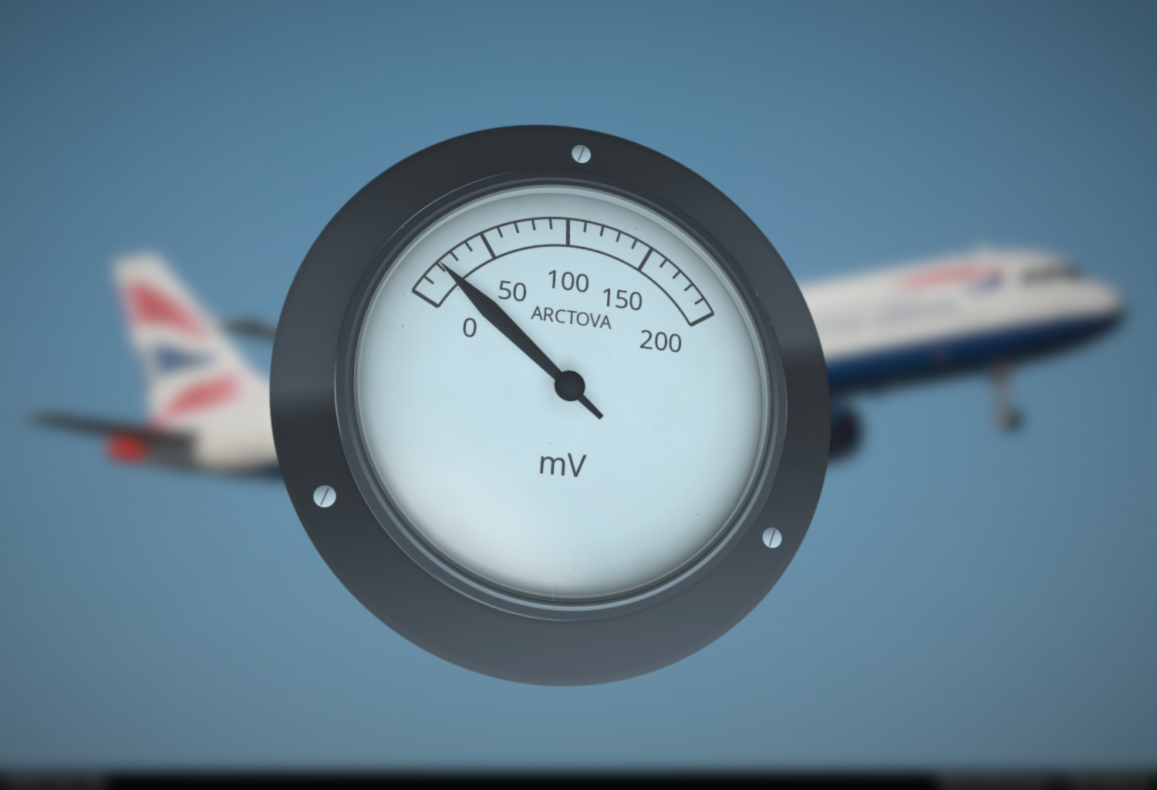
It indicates 20 mV
